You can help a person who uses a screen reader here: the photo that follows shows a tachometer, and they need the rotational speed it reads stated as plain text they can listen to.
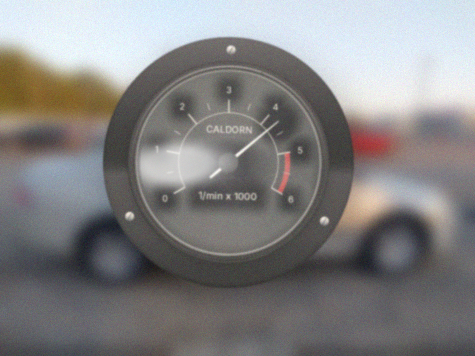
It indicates 4250 rpm
